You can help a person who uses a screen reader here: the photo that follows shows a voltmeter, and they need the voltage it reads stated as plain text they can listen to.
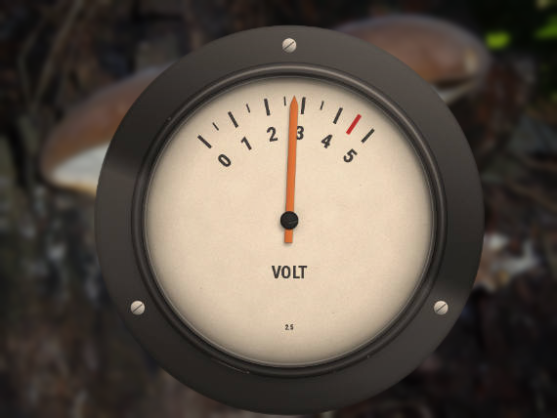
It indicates 2.75 V
